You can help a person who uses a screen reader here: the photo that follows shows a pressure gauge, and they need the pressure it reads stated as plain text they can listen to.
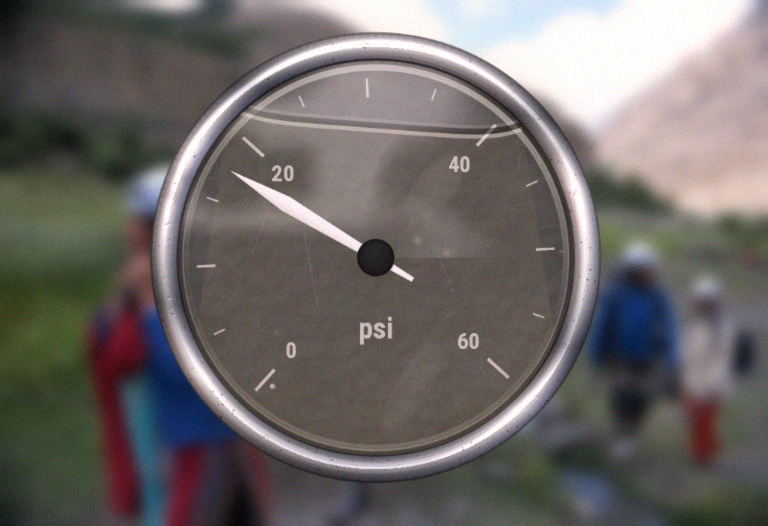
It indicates 17.5 psi
